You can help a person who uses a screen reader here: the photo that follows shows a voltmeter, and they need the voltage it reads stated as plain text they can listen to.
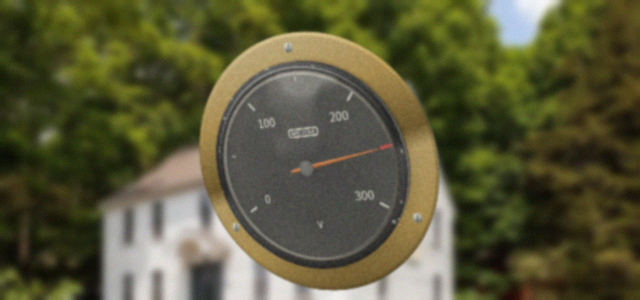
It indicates 250 V
